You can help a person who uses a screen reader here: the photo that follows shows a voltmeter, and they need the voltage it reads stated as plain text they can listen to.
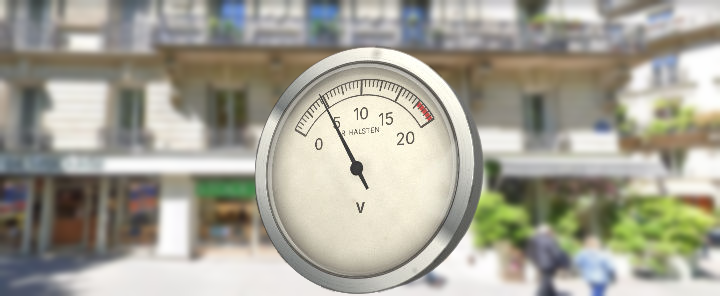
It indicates 5 V
